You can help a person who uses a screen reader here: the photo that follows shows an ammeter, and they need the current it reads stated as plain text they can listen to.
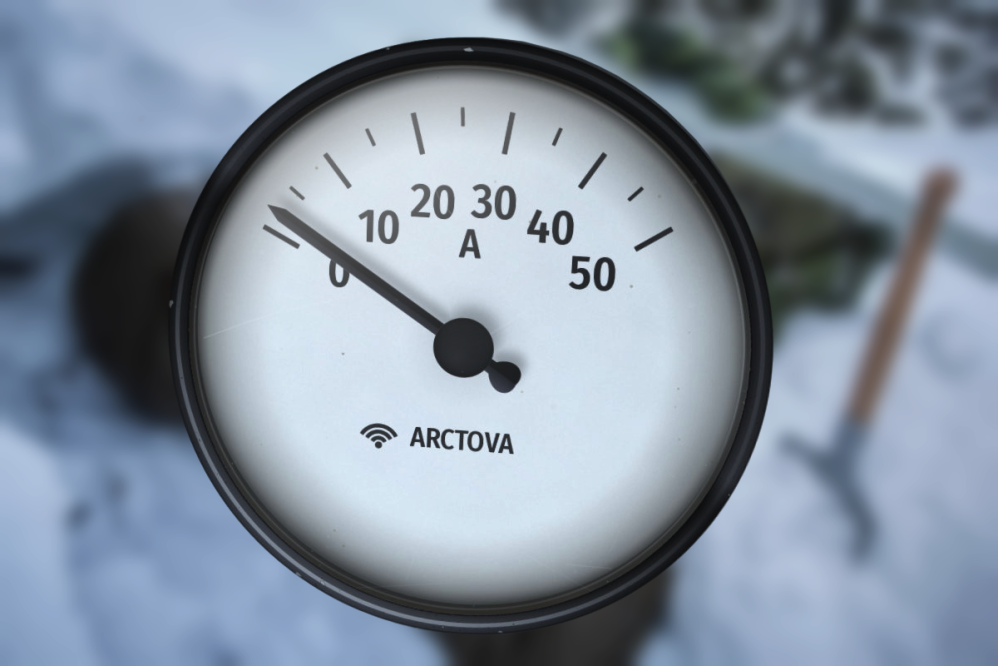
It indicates 2.5 A
